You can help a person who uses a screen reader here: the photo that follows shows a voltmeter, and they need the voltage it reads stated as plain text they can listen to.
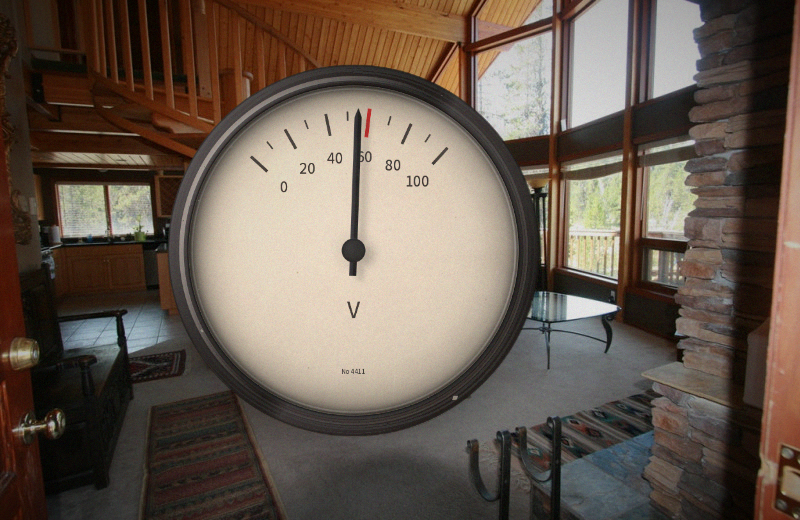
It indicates 55 V
